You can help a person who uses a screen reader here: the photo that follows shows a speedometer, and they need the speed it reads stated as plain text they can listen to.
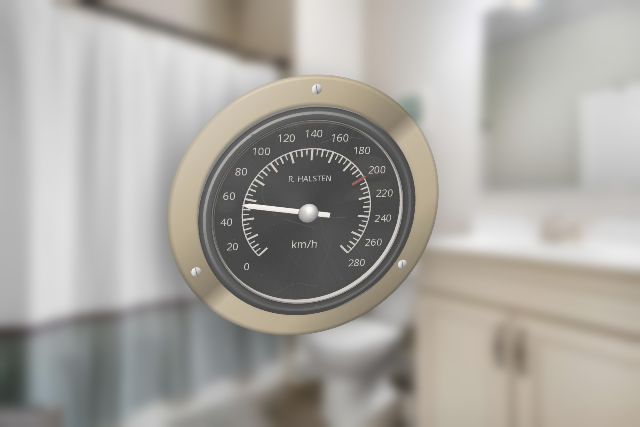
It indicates 55 km/h
